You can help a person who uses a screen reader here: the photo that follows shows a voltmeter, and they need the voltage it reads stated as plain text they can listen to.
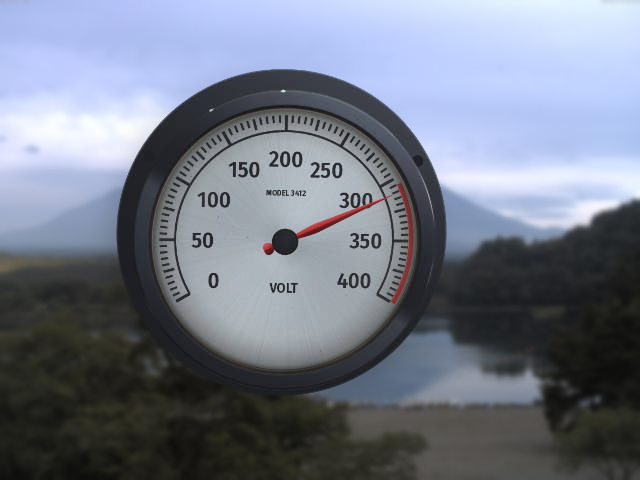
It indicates 310 V
